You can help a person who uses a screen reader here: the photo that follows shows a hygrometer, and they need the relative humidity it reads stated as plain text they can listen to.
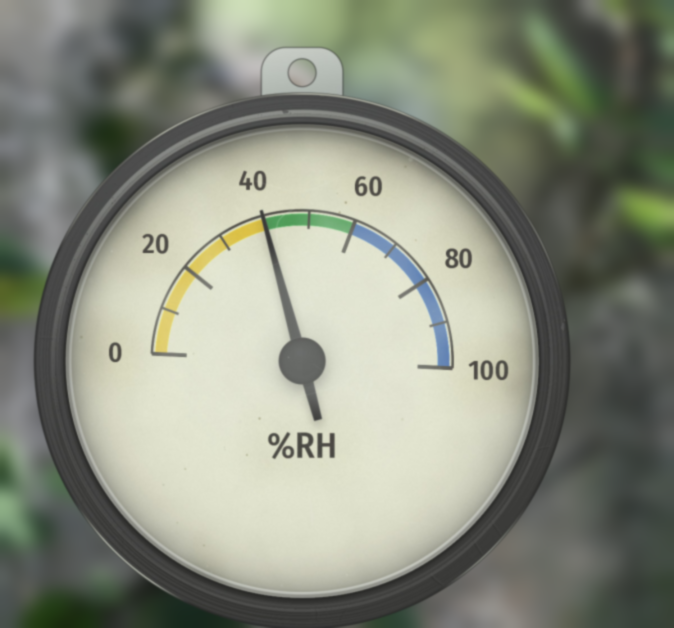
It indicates 40 %
